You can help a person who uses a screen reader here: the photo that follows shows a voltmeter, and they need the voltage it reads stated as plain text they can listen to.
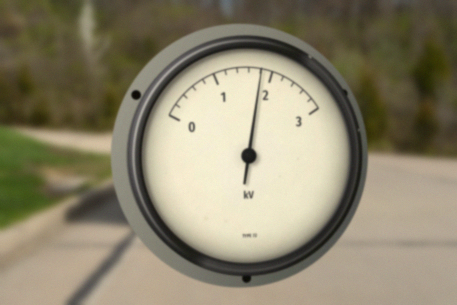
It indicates 1.8 kV
